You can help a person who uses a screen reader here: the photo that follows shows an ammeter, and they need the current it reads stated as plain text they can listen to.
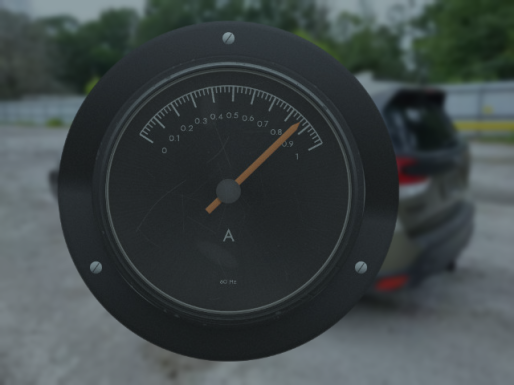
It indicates 0.86 A
